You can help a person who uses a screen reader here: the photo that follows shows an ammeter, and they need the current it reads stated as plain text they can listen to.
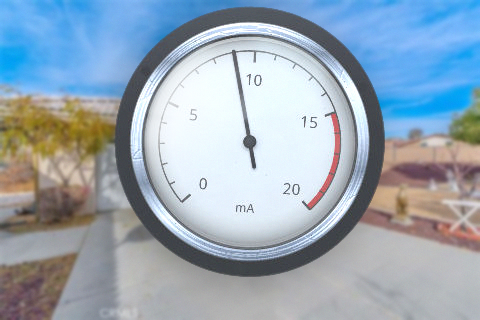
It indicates 9 mA
